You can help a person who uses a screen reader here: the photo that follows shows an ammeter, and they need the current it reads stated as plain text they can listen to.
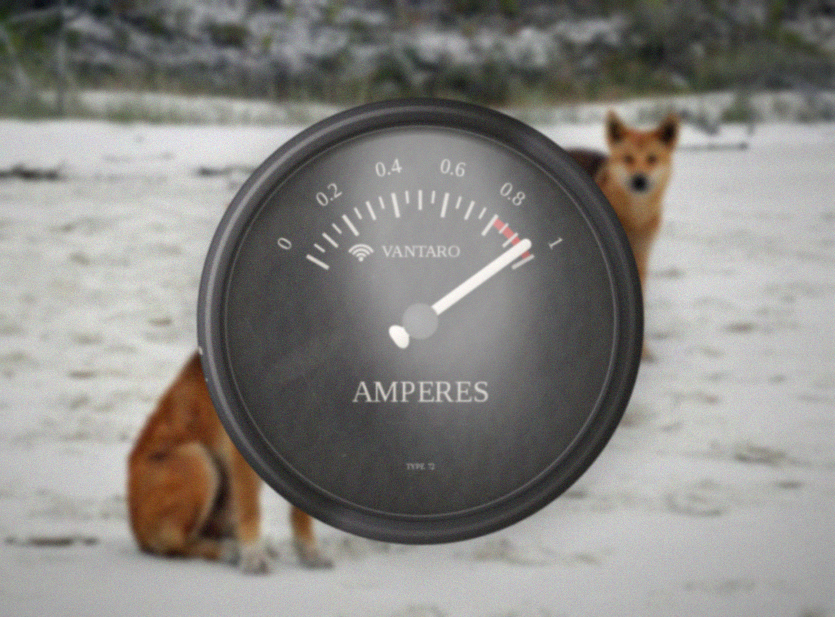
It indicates 0.95 A
